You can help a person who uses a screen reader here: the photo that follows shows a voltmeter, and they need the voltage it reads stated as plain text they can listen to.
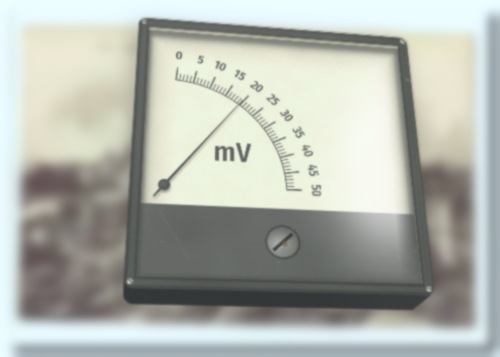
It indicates 20 mV
